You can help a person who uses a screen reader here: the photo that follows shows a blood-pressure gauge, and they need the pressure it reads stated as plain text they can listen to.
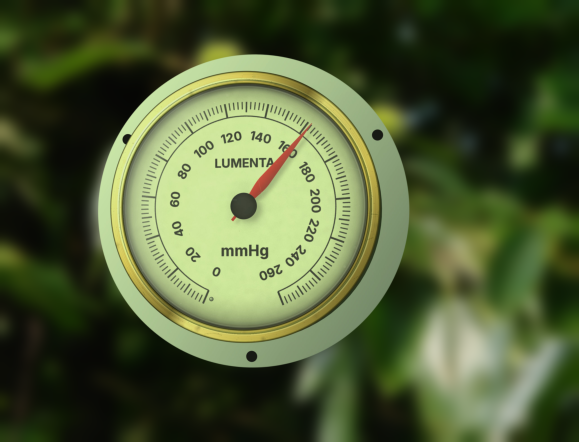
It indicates 162 mmHg
